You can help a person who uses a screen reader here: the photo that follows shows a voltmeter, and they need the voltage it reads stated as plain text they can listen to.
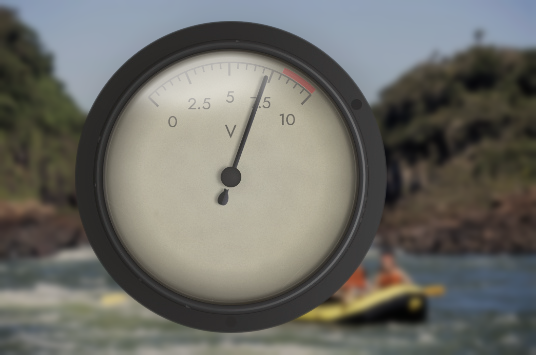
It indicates 7.25 V
